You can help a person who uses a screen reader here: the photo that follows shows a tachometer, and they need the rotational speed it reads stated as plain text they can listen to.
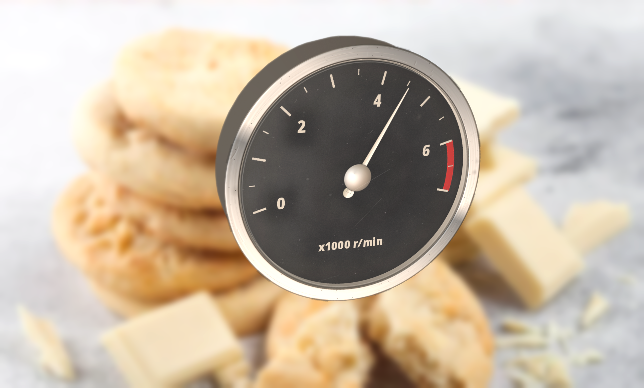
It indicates 4500 rpm
